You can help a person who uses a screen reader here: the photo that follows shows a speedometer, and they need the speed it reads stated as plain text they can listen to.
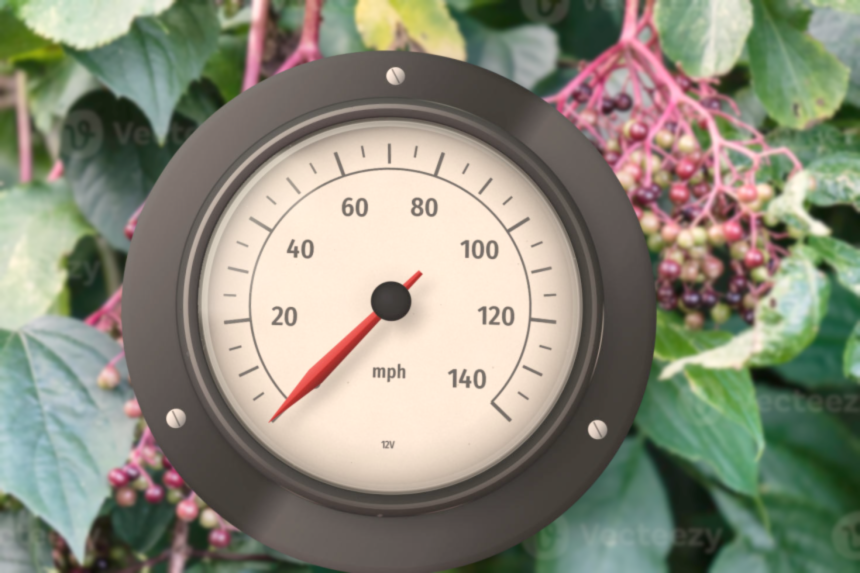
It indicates 0 mph
